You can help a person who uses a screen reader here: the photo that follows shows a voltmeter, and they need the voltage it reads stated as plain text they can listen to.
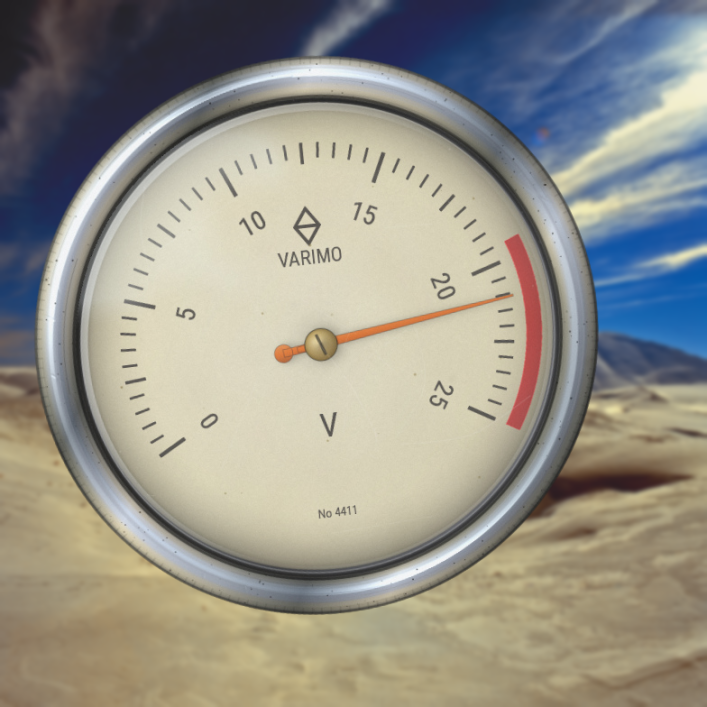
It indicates 21 V
